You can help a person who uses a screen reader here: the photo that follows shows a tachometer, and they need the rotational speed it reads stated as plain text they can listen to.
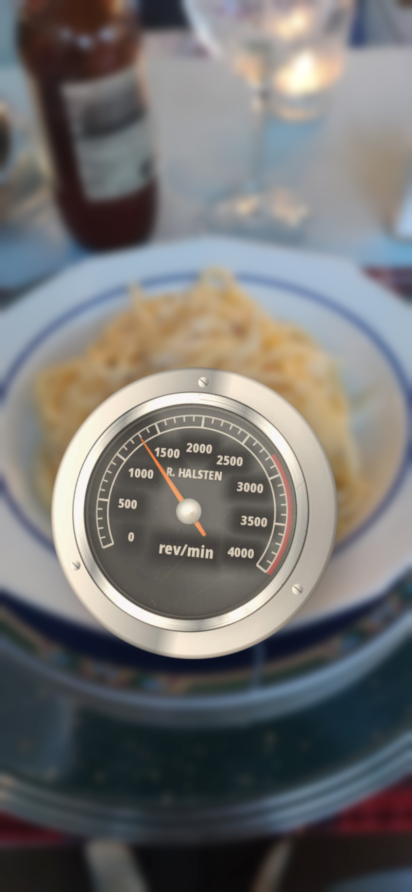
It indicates 1300 rpm
